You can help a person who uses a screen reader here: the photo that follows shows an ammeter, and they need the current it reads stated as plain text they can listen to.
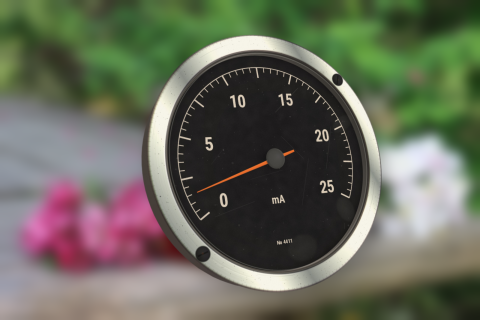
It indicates 1.5 mA
